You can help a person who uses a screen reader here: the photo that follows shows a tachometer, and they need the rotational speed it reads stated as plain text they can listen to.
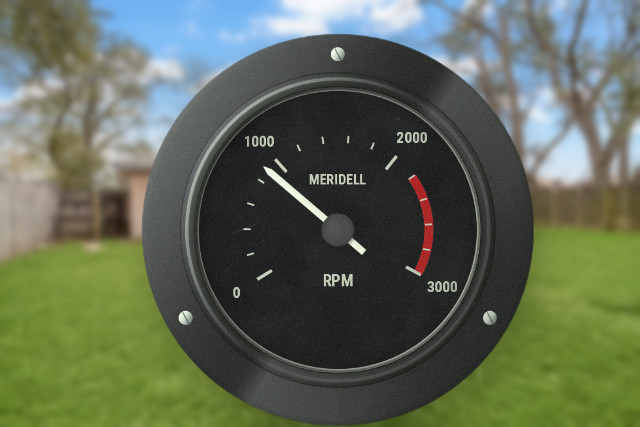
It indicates 900 rpm
